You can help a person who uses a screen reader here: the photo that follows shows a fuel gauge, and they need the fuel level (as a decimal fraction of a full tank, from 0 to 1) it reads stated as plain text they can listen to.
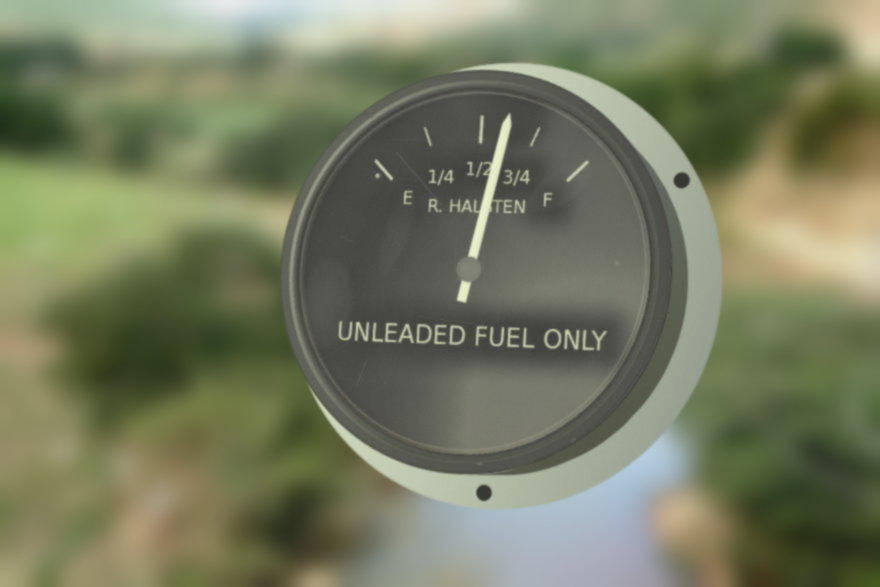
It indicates 0.625
